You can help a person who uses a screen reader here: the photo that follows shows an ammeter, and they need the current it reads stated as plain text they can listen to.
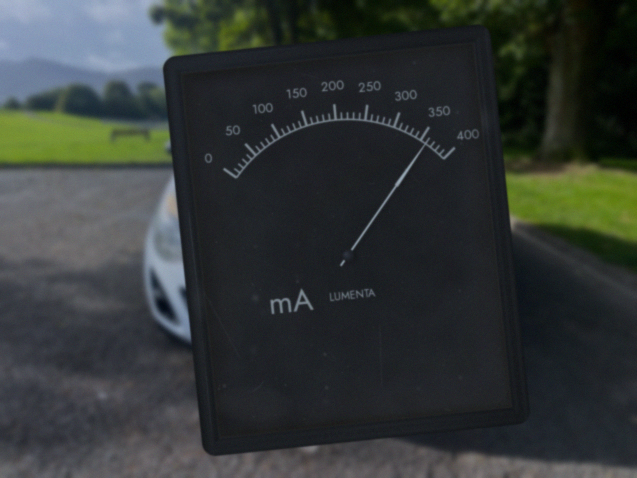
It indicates 360 mA
